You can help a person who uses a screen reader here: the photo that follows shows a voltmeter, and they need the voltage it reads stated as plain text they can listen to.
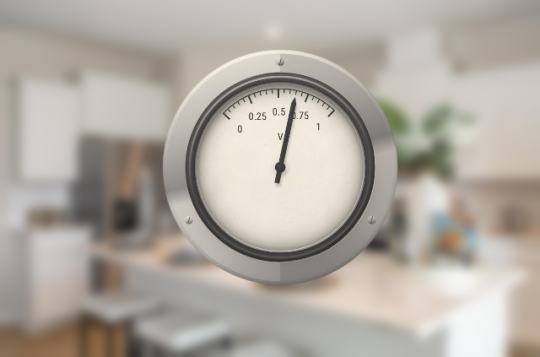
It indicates 0.65 V
